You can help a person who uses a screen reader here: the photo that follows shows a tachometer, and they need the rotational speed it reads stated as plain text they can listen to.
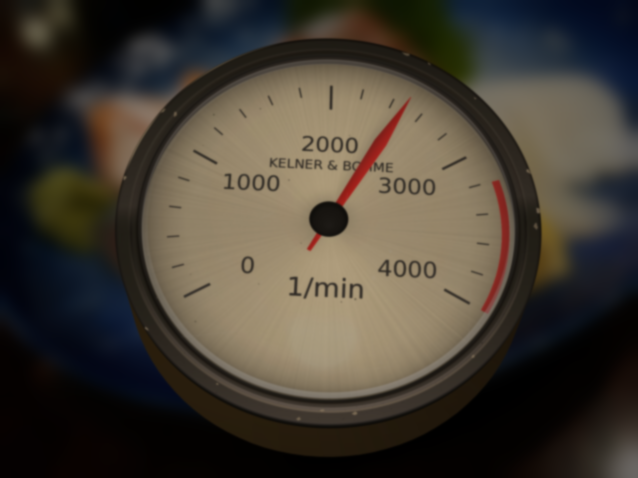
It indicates 2500 rpm
